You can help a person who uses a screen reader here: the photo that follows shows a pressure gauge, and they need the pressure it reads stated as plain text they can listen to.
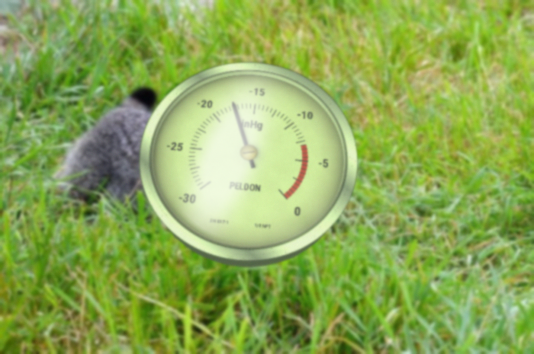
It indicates -17.5 inHg
